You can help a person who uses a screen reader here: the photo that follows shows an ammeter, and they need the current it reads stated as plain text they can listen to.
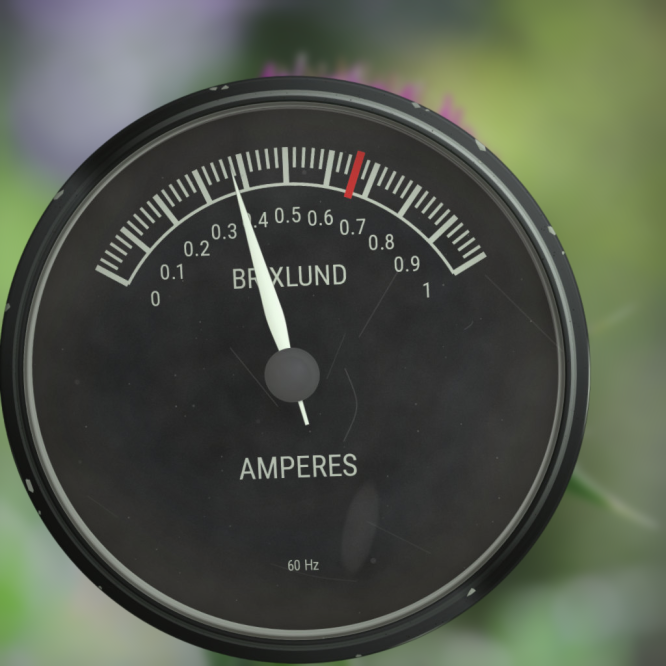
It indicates 0.38 A
